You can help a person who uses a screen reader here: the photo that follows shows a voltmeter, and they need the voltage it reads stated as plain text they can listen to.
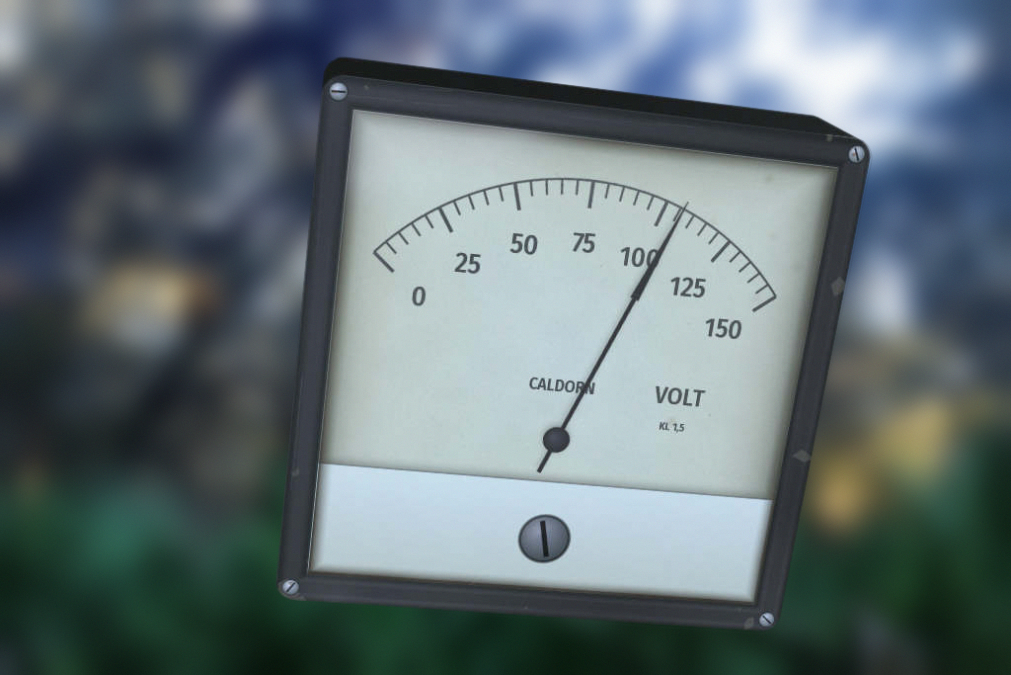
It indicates 105 V
